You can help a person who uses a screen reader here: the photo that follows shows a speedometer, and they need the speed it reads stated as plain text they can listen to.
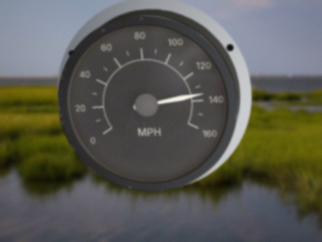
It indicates 135 mph
